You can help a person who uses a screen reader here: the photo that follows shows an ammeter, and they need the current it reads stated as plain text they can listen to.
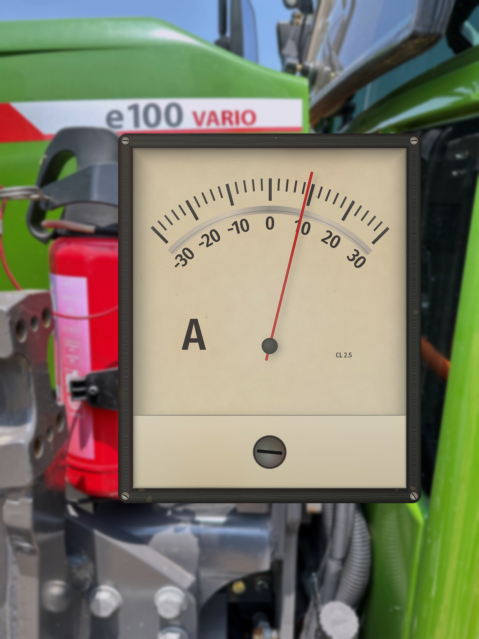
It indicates 9 A
